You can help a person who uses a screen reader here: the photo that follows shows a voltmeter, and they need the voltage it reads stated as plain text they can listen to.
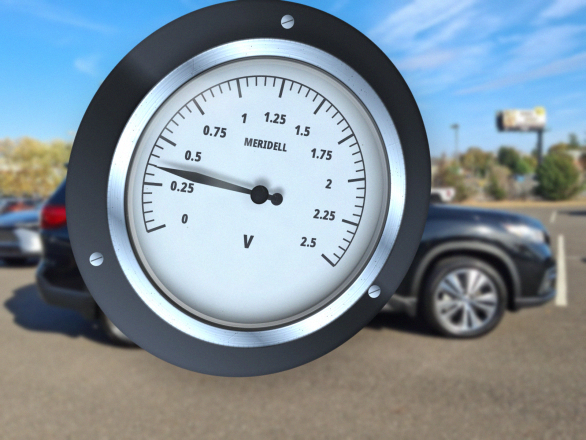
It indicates 0.35 V
